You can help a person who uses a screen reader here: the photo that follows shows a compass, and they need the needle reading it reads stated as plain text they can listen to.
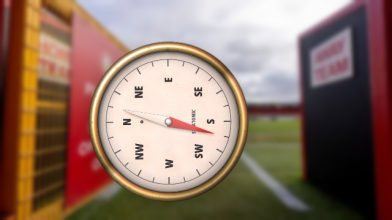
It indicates 195 °
